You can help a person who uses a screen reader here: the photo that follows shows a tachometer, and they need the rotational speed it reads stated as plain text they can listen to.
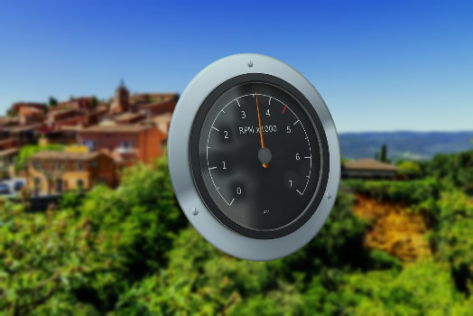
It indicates 3500 rpm
